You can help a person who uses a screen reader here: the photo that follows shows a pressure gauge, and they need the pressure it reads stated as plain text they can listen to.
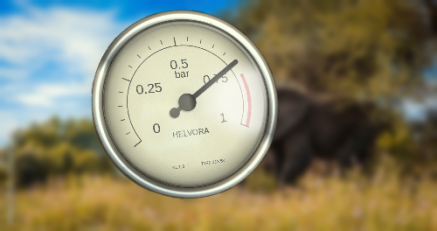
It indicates 0.75 bar
